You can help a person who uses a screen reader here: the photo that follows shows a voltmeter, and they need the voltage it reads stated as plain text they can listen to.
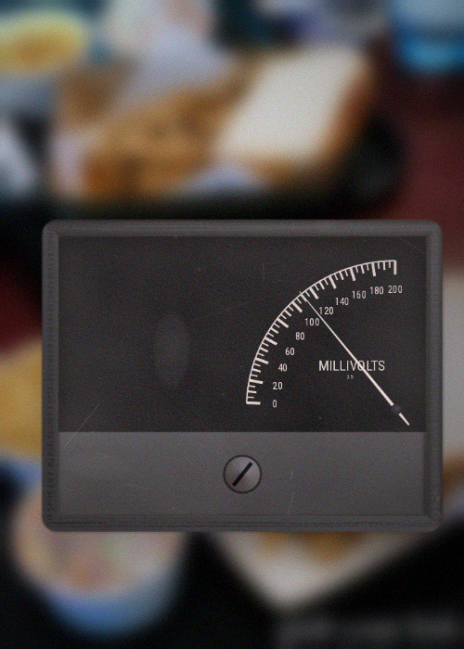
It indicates 110 mV
